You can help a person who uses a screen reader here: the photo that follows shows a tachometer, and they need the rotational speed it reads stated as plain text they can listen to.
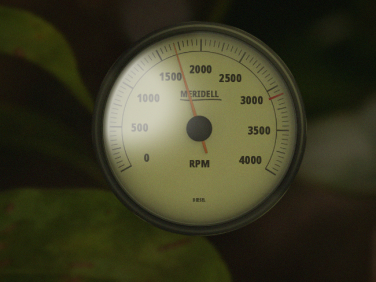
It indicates 1700 rpm
